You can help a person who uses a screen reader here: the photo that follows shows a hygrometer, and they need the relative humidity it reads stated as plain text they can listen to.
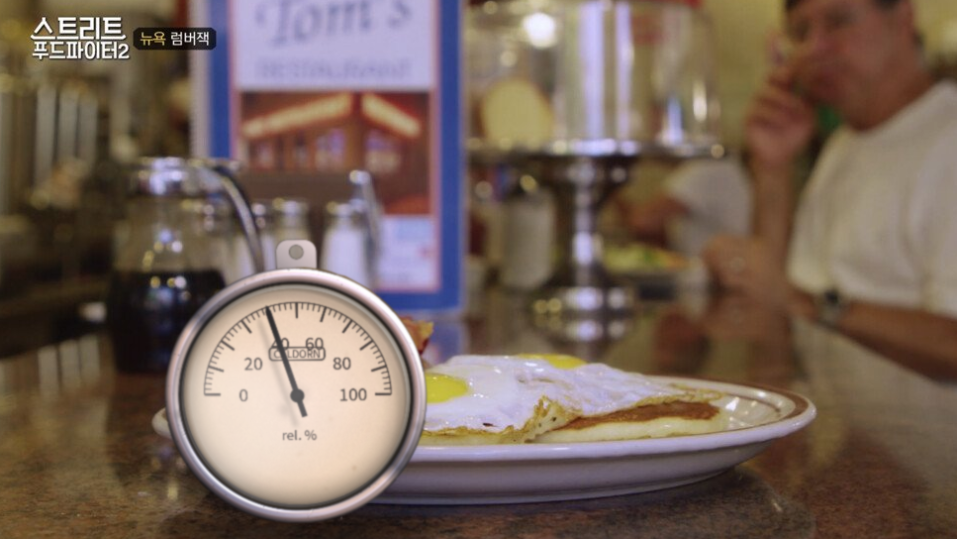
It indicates 40 %
